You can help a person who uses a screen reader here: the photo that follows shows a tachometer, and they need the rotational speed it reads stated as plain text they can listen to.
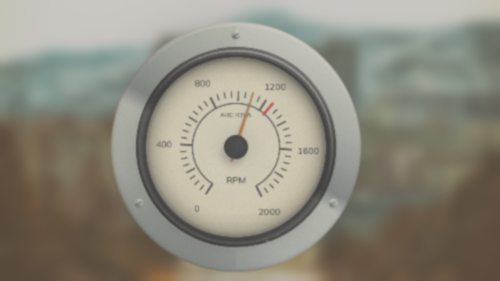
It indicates 1100 rpm
